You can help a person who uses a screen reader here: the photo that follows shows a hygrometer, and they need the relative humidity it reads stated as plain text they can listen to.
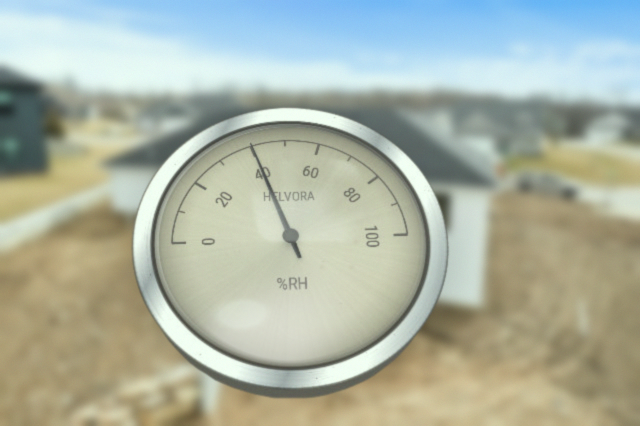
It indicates 40 %
